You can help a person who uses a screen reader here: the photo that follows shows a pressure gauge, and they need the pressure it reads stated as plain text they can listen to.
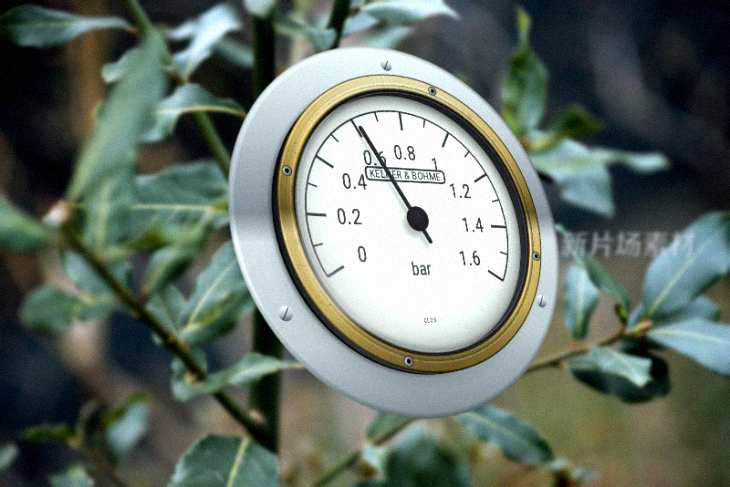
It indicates 0.6 bar
